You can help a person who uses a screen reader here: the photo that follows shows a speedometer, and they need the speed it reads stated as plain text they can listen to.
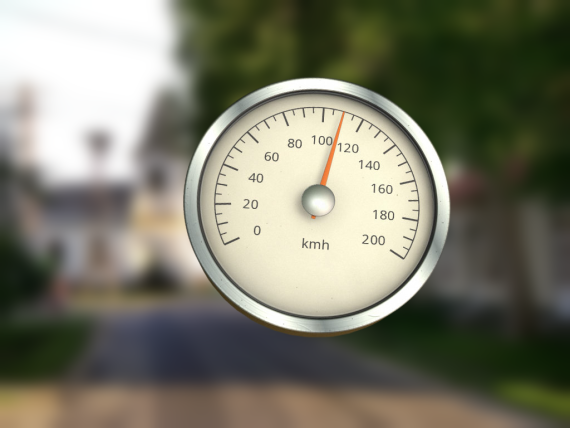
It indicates 110 km/h
